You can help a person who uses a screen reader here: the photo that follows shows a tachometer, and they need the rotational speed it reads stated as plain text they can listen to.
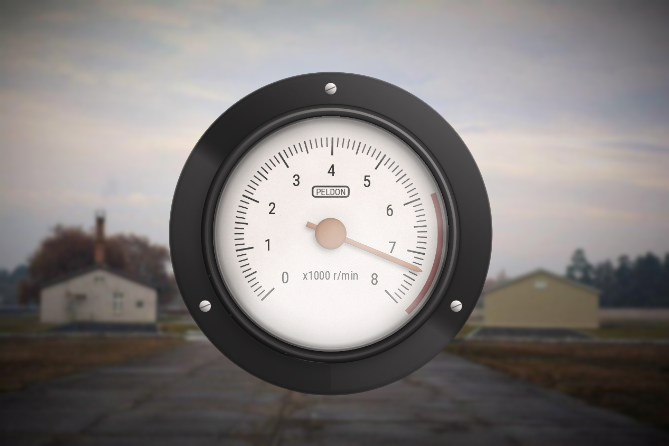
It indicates 7300 rpm
